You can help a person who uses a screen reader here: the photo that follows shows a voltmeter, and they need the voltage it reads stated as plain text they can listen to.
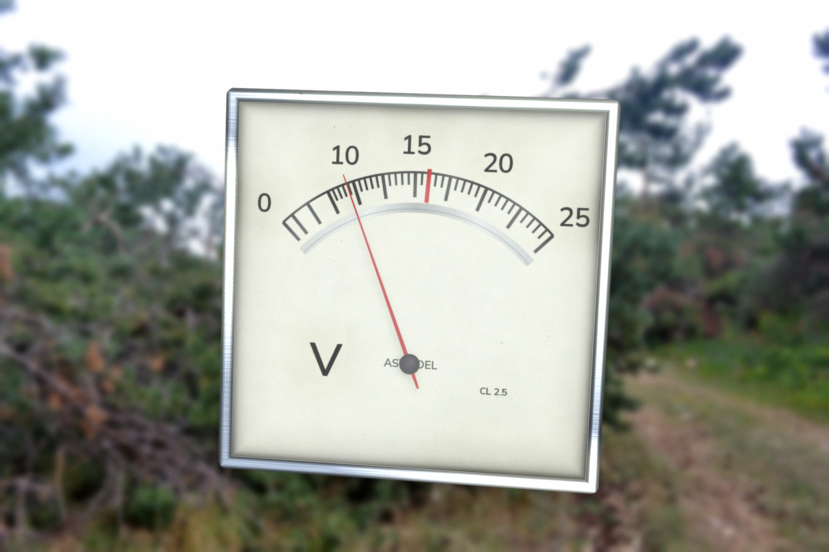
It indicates 9.5 V
